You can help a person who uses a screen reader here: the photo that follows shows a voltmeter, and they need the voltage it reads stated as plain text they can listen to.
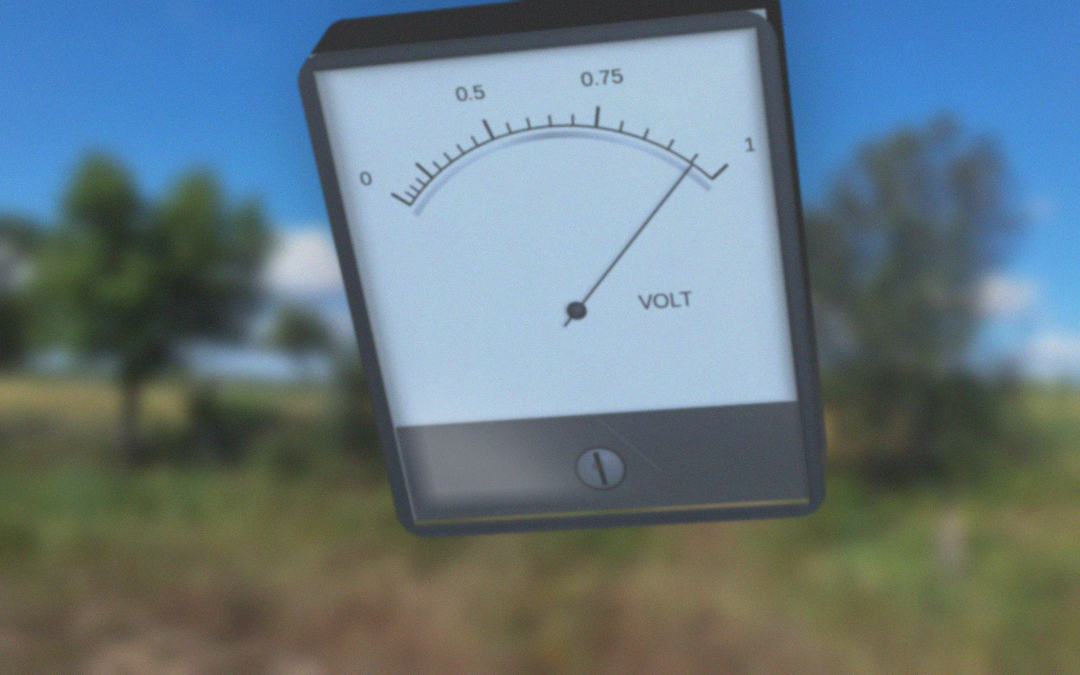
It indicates 0.95 V
